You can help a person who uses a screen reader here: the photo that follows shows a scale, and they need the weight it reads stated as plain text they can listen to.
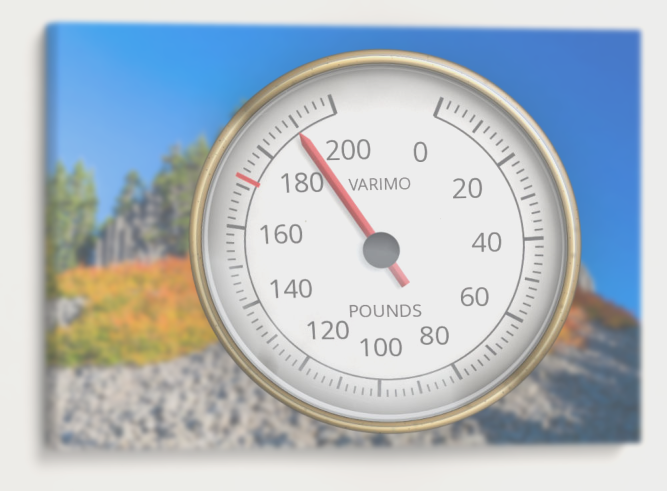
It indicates 190 lb
